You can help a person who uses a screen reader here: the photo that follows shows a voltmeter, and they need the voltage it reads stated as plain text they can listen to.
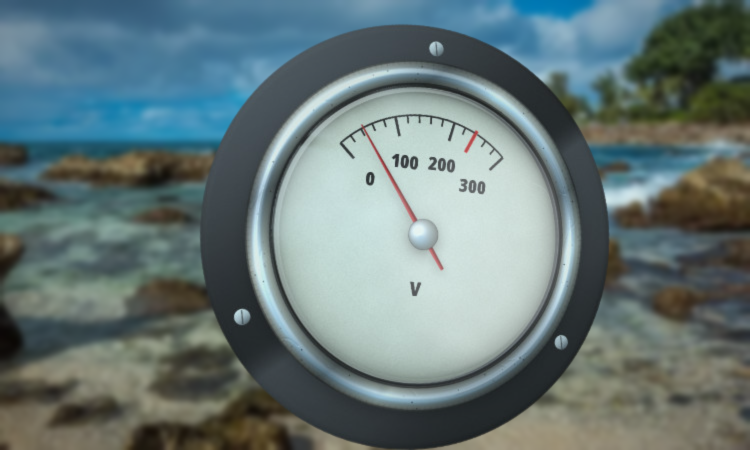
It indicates 40 V
